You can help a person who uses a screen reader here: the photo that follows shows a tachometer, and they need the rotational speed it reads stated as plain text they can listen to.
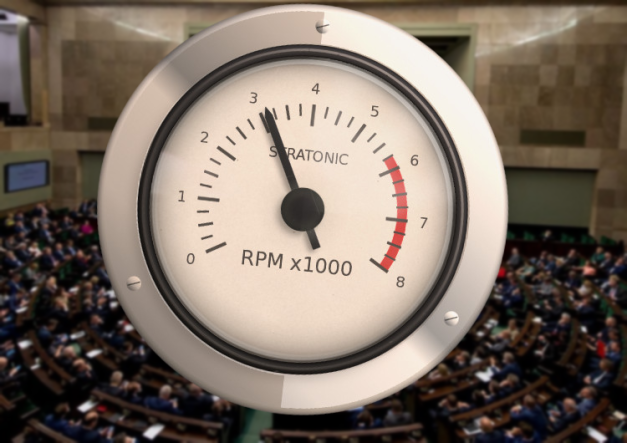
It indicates 3125 rpm
